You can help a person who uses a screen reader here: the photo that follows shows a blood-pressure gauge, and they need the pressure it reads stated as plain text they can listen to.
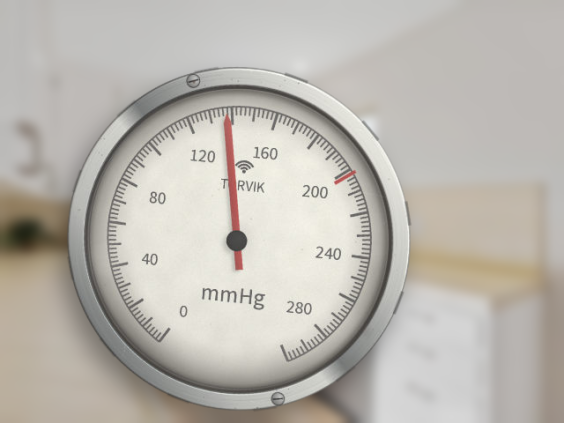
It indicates 138 mmHg
